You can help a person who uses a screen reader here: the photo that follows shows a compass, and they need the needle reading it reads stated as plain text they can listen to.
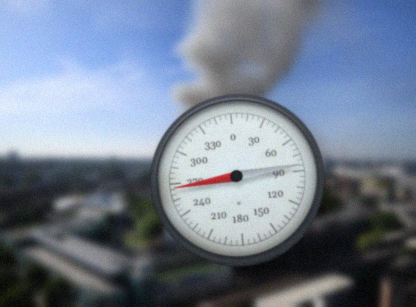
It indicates 265 °
